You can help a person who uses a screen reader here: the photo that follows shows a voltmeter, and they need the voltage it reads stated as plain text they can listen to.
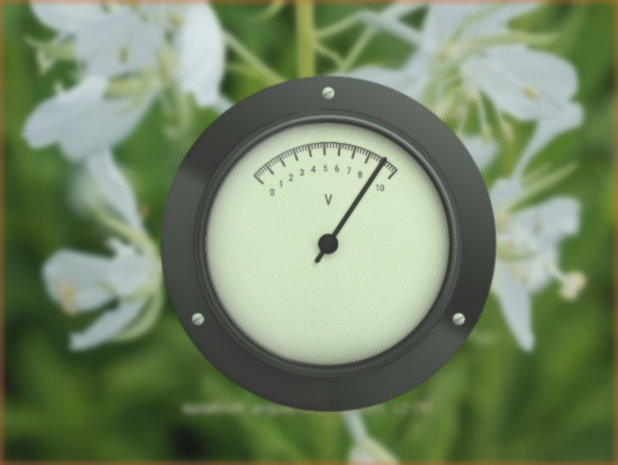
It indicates 9 V
